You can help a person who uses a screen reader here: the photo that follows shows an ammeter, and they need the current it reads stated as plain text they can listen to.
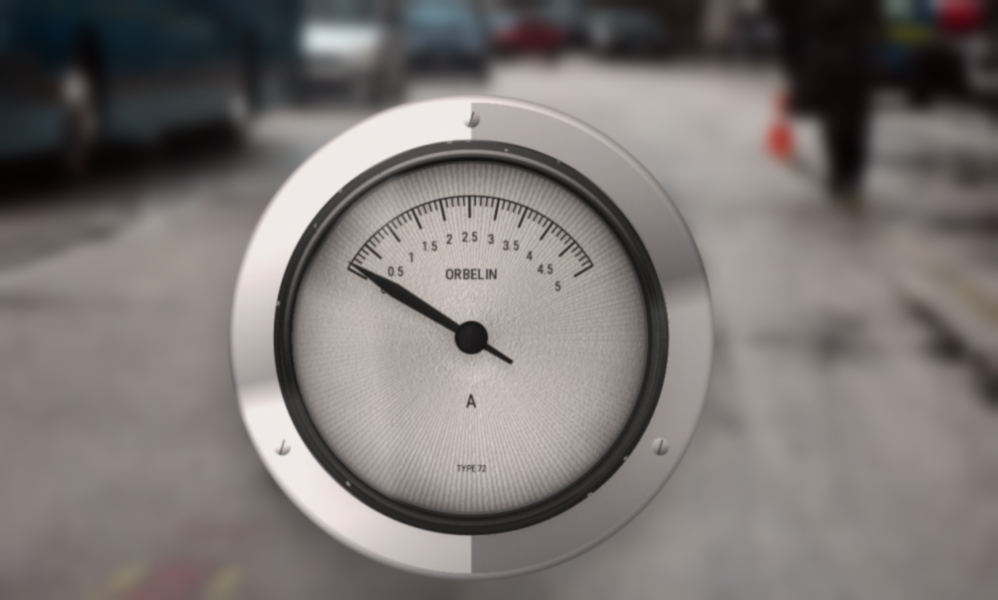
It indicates 0.1 A
